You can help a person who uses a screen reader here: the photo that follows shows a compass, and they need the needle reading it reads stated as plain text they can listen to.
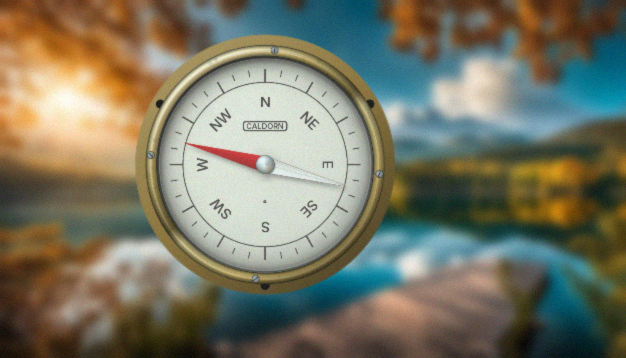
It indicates 285 °
